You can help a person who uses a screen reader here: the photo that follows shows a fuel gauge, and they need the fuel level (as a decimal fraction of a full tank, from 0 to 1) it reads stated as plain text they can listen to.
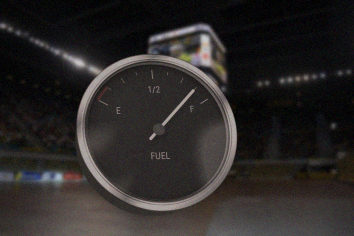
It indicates 0.875
